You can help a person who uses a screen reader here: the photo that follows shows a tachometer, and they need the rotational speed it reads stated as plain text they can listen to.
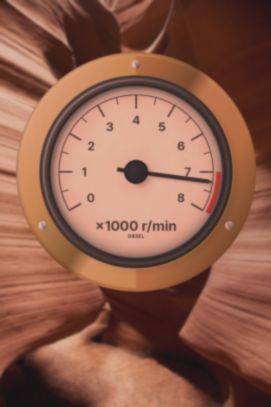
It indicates 7250 rpm
